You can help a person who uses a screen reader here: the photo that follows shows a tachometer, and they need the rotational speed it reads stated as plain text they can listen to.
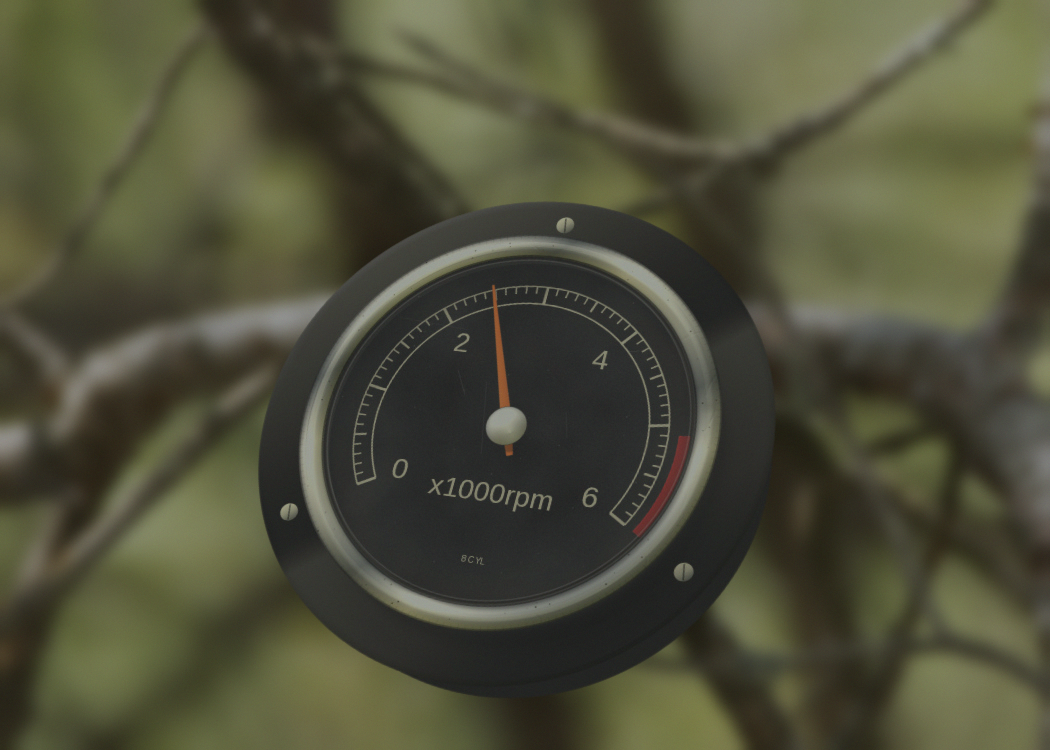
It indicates 2500 rpm
